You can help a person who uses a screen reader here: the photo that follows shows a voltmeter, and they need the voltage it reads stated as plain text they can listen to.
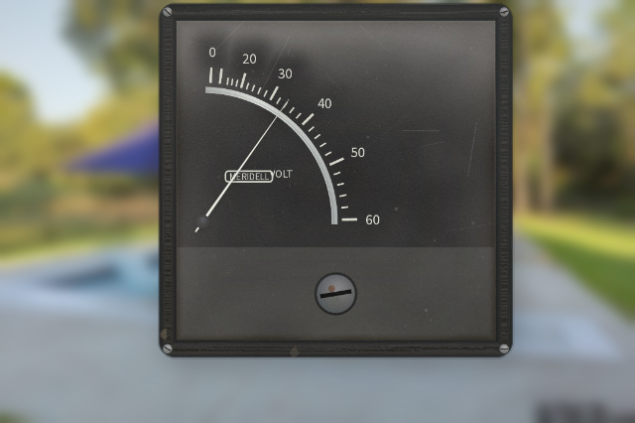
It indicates 34 V
